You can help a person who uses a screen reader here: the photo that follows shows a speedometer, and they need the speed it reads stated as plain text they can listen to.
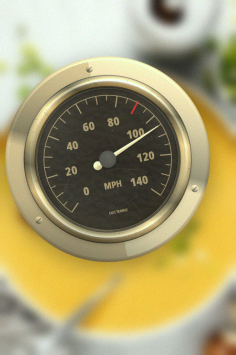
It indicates 105 mph
